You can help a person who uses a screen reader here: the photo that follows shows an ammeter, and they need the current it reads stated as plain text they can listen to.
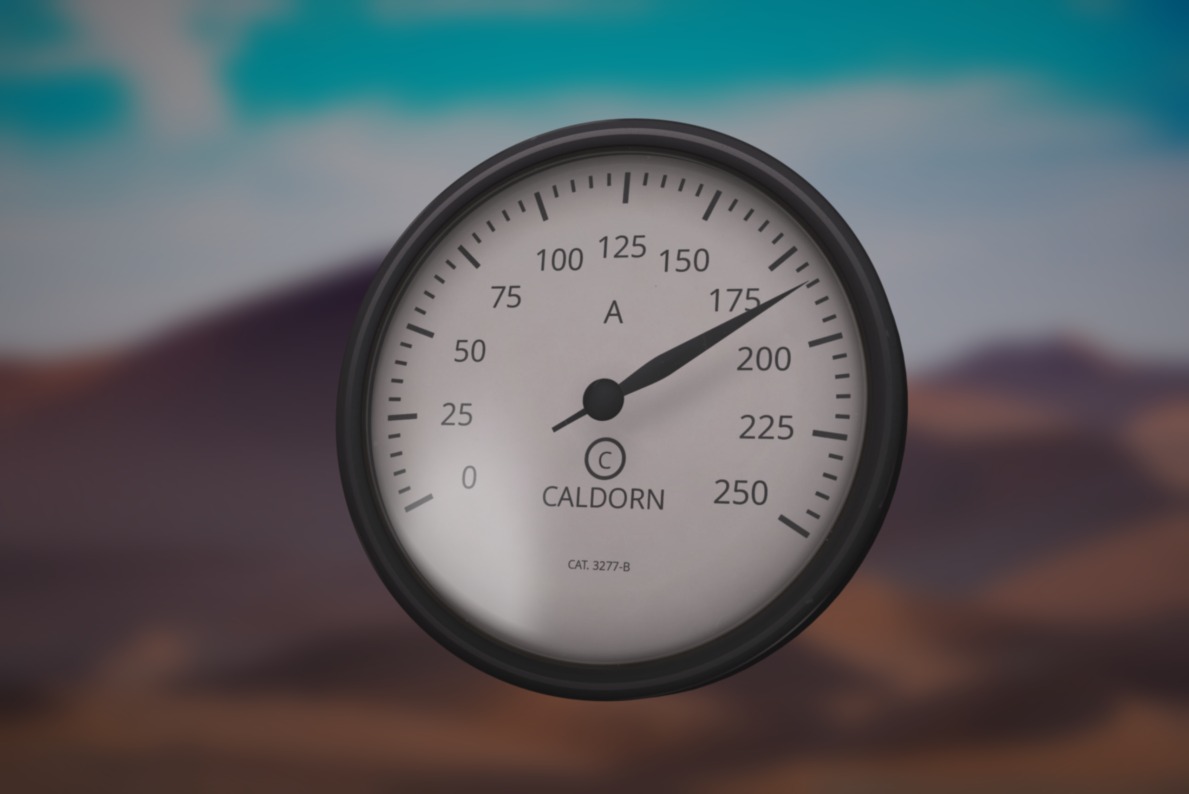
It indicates 185 A
